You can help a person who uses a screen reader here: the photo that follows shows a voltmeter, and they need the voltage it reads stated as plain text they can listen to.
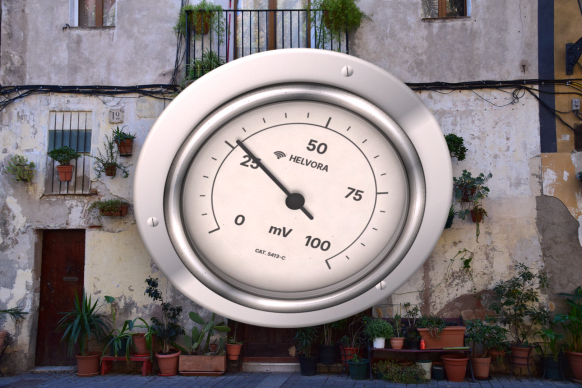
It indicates 27.5 mV
